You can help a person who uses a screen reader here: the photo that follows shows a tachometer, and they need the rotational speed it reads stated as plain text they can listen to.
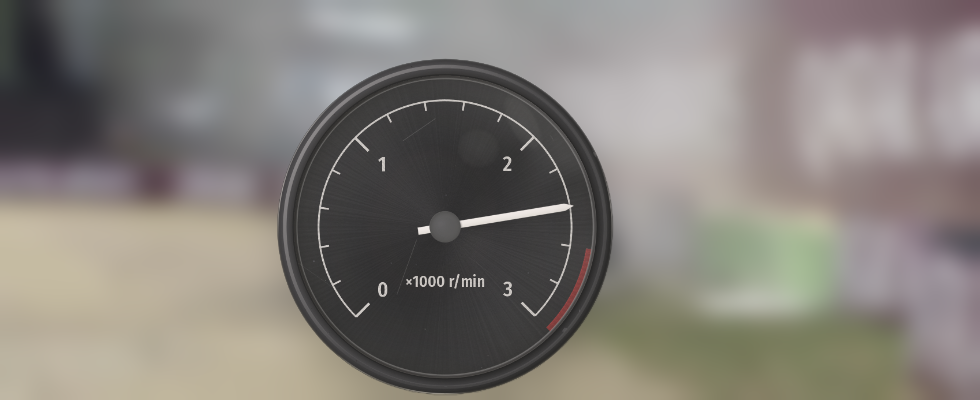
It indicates 2400 rpm
